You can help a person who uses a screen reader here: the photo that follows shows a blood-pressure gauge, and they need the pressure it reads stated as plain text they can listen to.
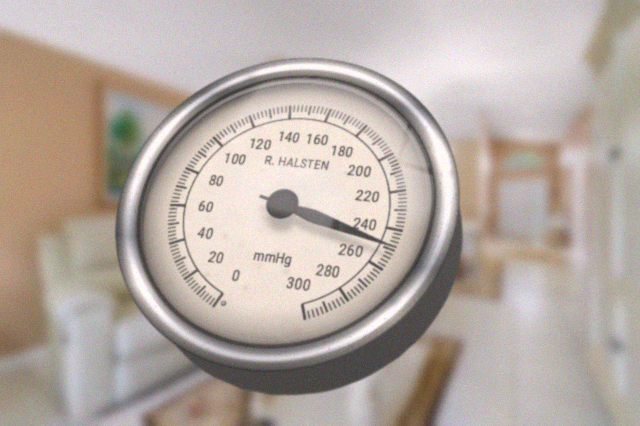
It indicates 250 mmHg
